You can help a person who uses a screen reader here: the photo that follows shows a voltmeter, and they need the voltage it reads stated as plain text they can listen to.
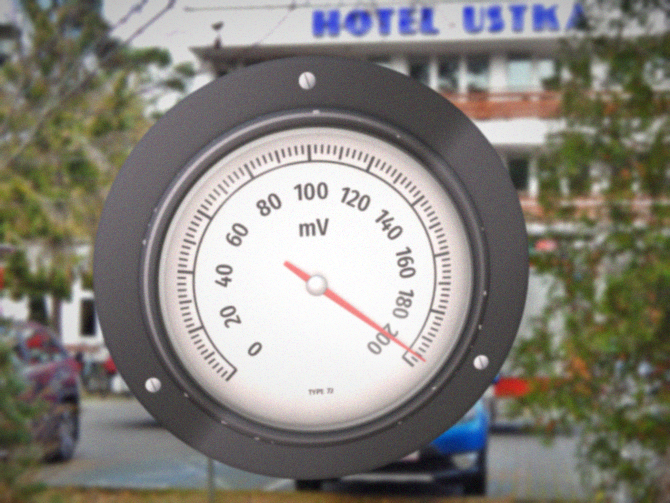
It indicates 196 mV
